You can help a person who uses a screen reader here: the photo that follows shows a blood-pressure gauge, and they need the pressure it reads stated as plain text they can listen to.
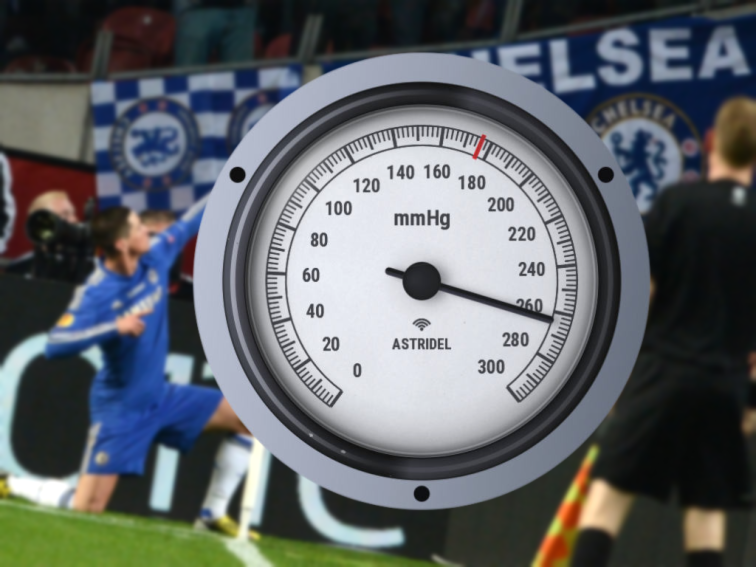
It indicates 264 mmHg
